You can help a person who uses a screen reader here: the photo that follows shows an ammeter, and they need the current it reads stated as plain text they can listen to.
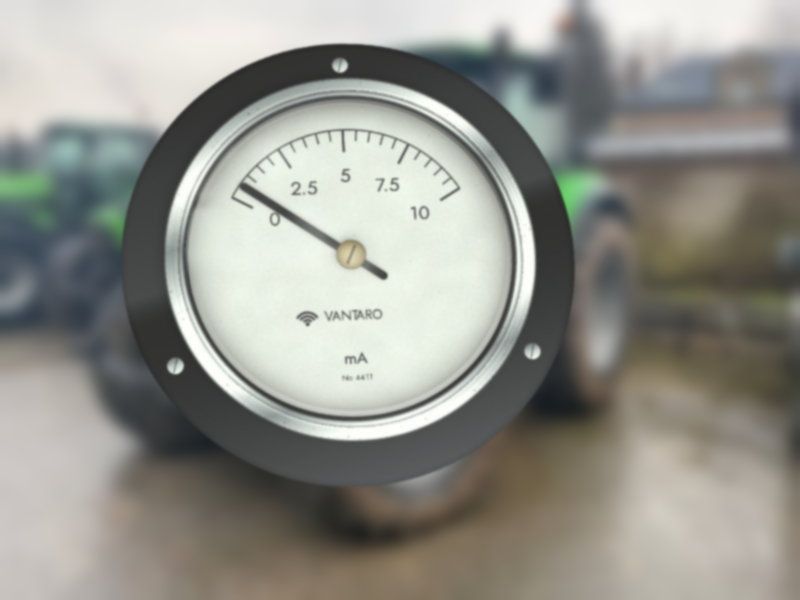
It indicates 0.5 mA
